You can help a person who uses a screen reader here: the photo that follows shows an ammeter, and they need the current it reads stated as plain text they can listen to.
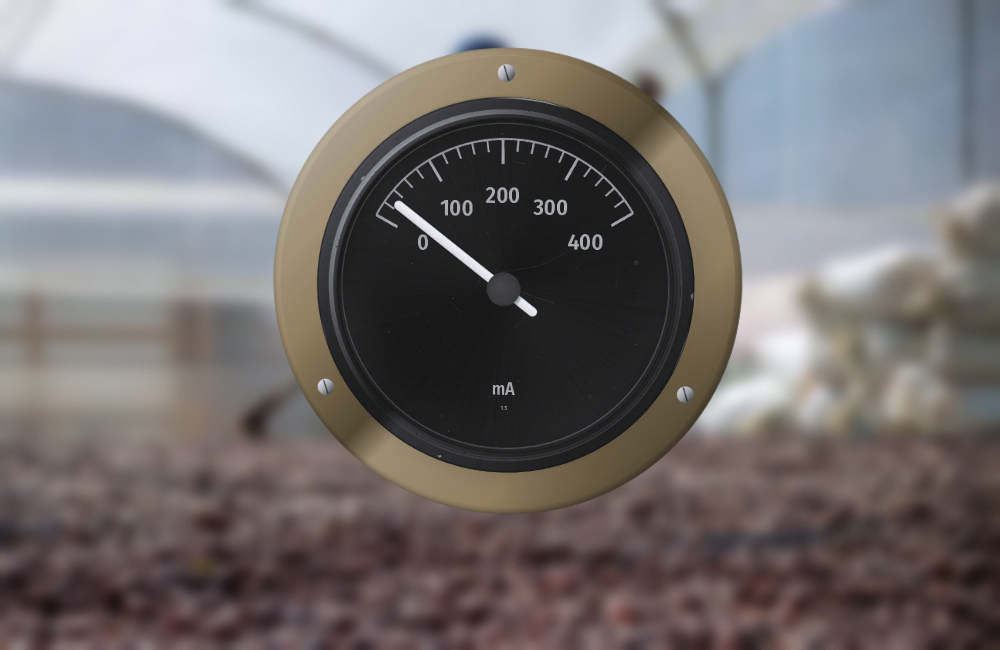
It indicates 30 mA
